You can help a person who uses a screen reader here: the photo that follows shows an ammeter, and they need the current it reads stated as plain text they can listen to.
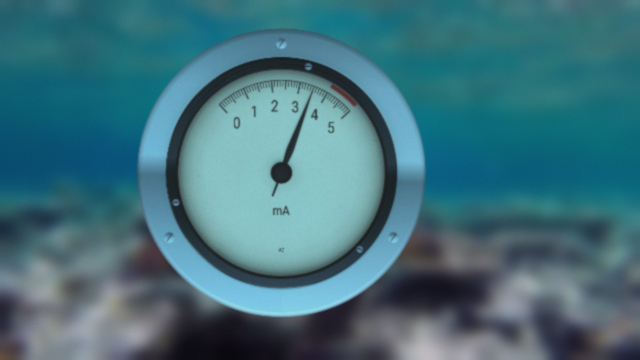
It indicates 3.5 mA
